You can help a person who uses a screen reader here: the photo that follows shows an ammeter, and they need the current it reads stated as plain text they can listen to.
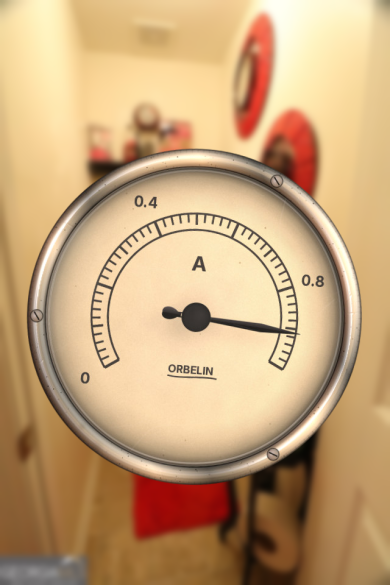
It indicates 0.91 A
